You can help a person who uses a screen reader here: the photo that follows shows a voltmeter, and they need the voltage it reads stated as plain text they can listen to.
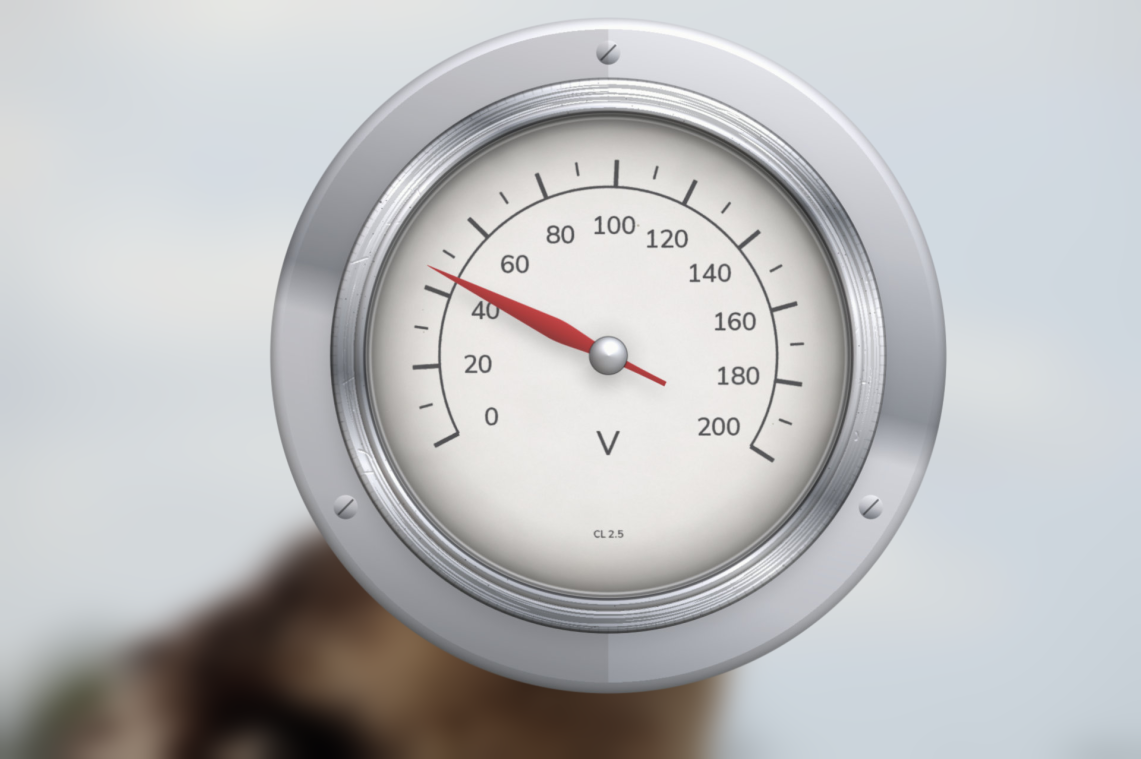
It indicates 45 V
